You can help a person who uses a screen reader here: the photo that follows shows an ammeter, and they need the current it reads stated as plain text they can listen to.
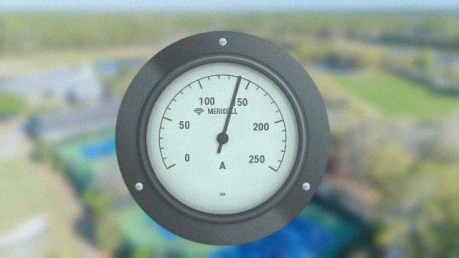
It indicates 140 A
